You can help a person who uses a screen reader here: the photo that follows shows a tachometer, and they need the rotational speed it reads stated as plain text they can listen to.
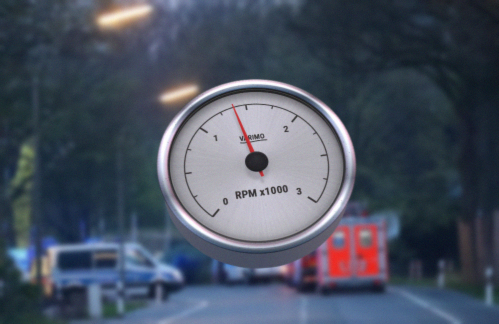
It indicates 1375 rpm
